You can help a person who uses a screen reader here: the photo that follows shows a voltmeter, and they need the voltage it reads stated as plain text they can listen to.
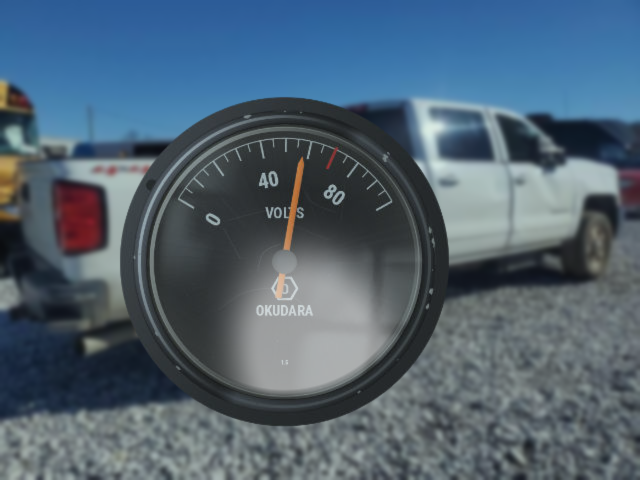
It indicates 57.5 V
